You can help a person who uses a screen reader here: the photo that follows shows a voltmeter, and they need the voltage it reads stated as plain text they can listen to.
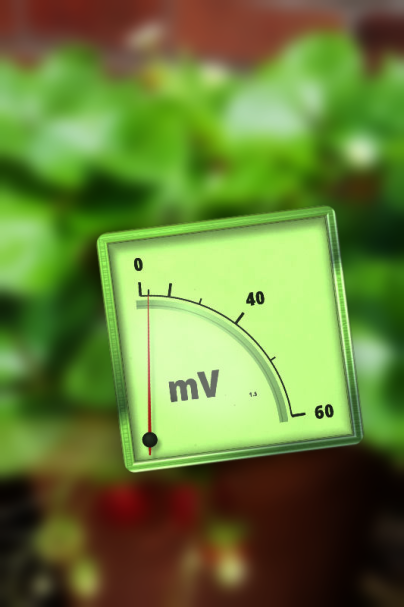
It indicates 10 mV
